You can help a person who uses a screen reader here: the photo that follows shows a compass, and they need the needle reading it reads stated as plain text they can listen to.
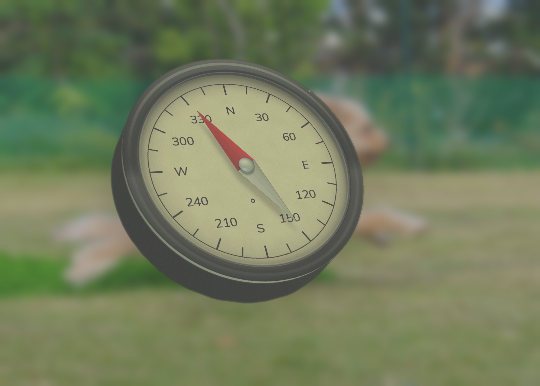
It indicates 330 °
